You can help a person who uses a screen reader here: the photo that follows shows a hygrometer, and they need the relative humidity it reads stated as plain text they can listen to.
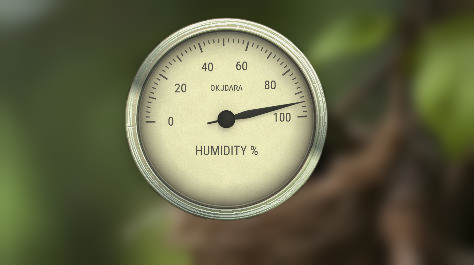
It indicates 94 %
